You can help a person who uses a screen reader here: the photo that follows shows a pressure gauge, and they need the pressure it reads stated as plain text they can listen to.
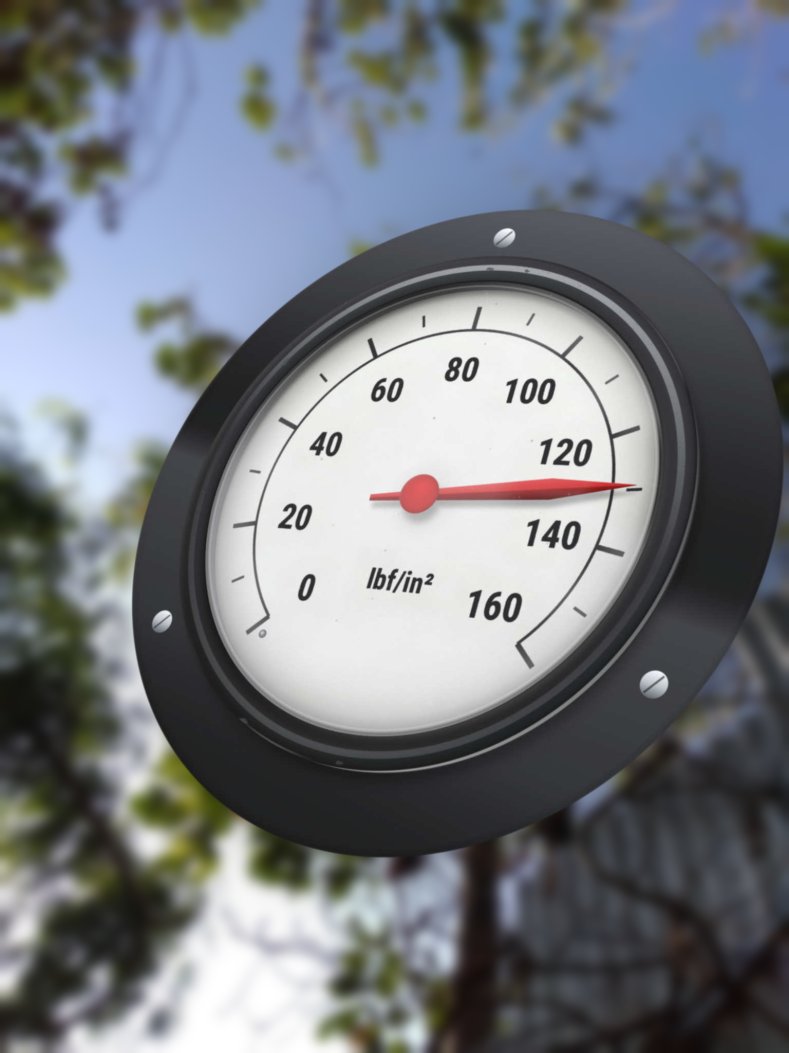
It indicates 130 psi
